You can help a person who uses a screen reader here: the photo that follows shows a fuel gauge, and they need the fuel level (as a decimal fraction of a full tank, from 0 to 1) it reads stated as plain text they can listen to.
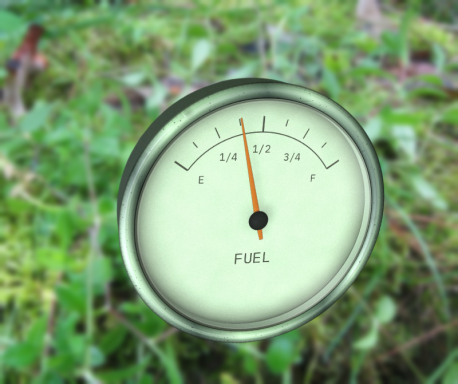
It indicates 0.375
